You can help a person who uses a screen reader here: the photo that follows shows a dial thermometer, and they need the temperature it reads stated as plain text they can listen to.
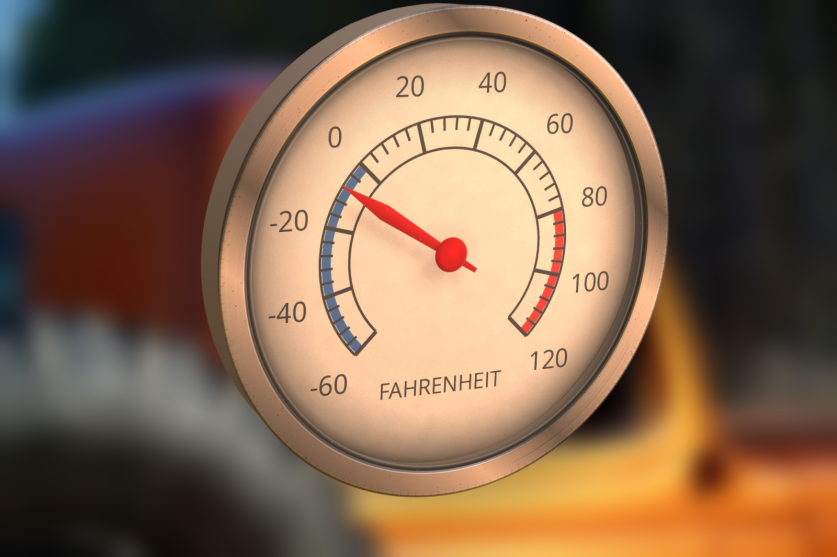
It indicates -8 °F
